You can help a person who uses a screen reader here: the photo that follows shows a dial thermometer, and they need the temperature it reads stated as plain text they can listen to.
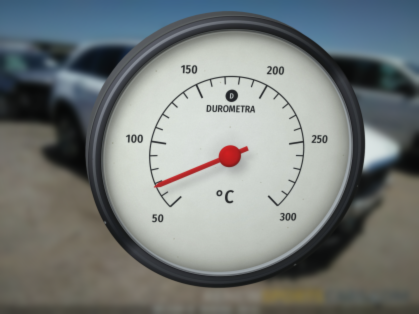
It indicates 70 °C
